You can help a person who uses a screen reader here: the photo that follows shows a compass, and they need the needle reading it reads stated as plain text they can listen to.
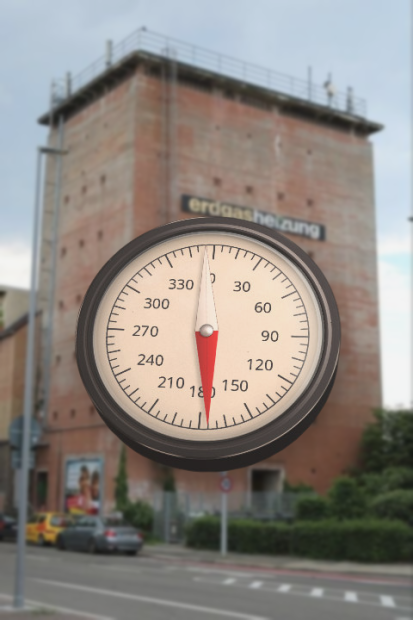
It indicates 175 °
